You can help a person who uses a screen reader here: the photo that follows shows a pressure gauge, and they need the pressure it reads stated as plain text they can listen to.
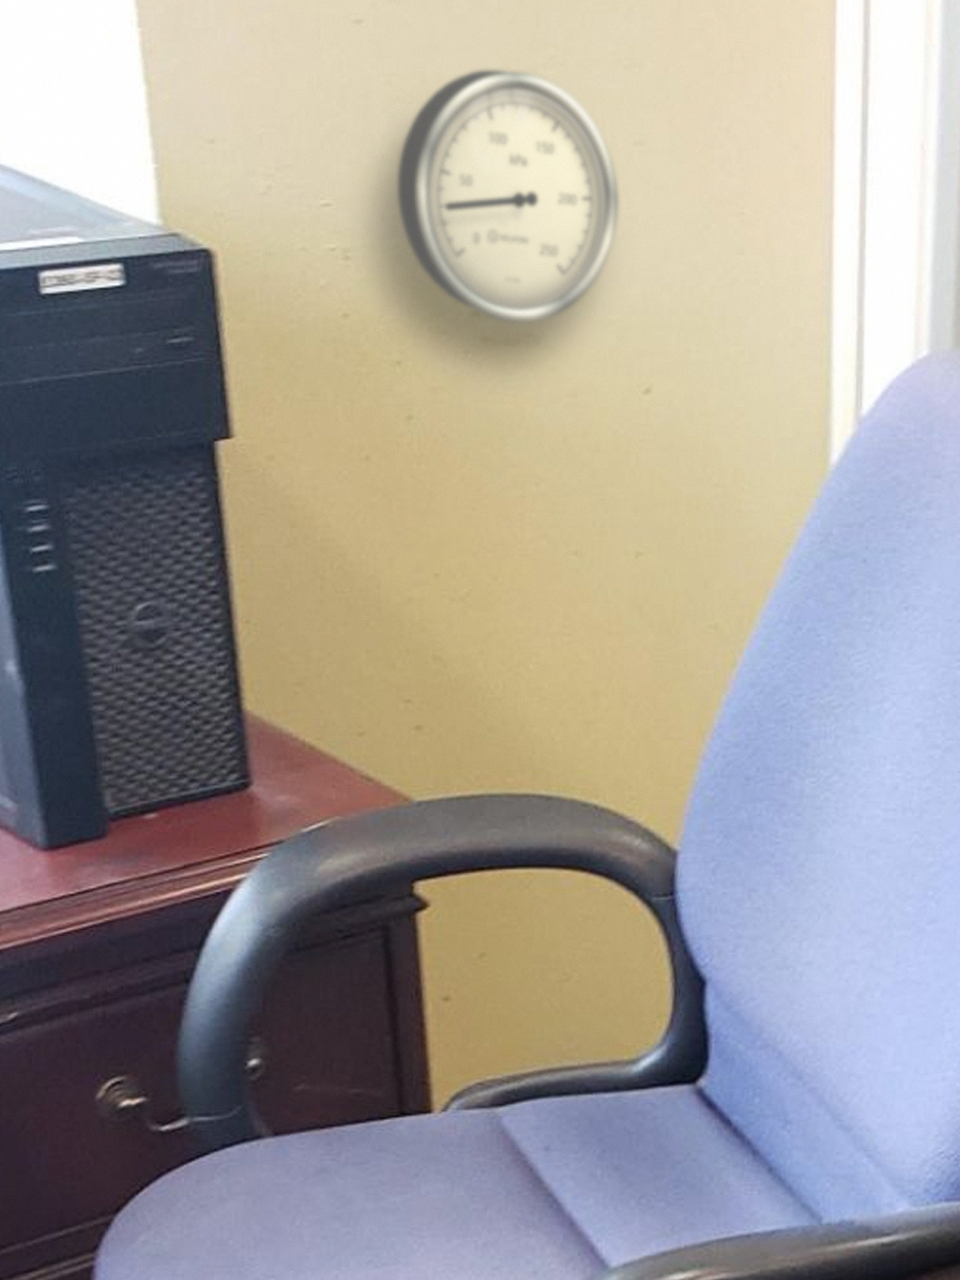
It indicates 30 kPa
